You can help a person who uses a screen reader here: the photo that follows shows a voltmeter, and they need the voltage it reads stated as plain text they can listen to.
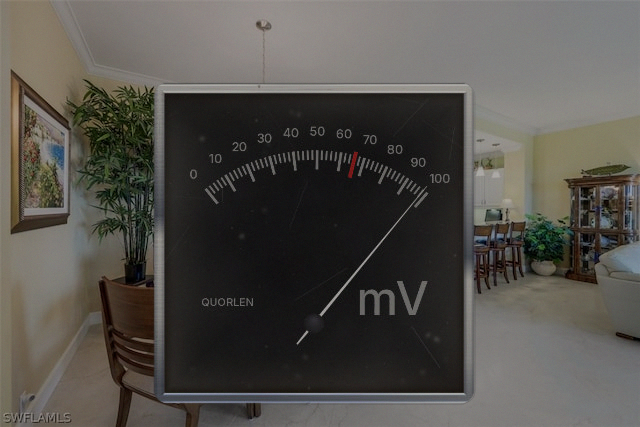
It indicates 98 mV
